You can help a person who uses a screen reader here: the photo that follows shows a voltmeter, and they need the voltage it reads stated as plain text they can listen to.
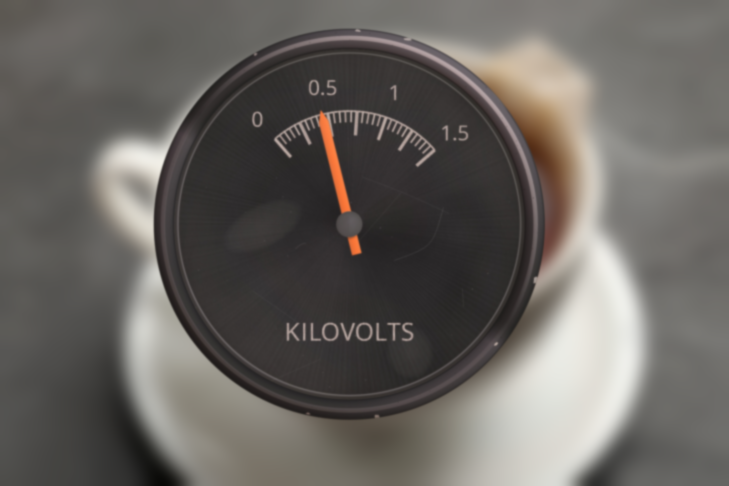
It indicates 0.45 kV
